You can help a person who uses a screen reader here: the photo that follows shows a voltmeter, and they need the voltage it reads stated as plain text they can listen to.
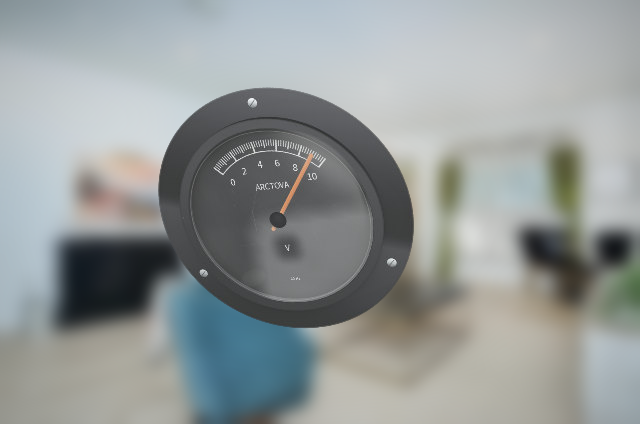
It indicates 9 V
